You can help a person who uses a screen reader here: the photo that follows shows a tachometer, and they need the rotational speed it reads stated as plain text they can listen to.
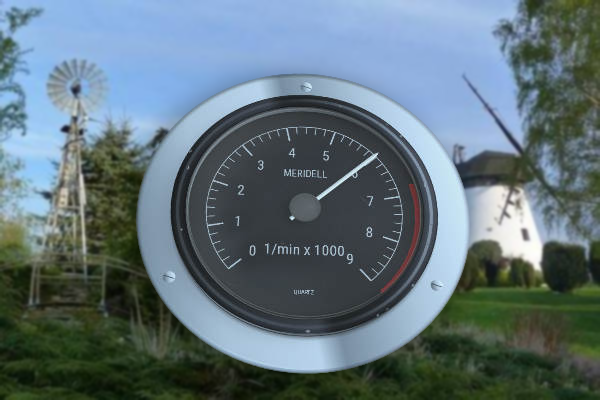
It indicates 6000 rpm
